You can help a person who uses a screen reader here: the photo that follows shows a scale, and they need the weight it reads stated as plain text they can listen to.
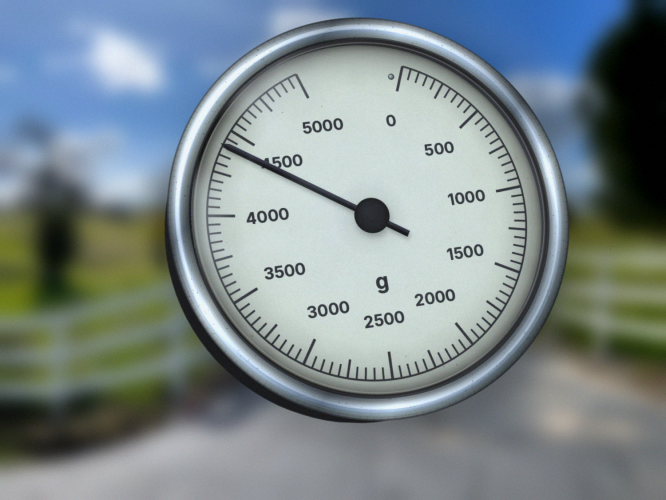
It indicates 4400 g
